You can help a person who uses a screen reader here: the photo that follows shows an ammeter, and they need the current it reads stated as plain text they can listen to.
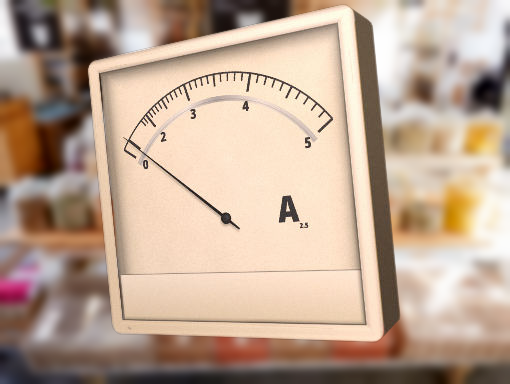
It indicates 1 A
